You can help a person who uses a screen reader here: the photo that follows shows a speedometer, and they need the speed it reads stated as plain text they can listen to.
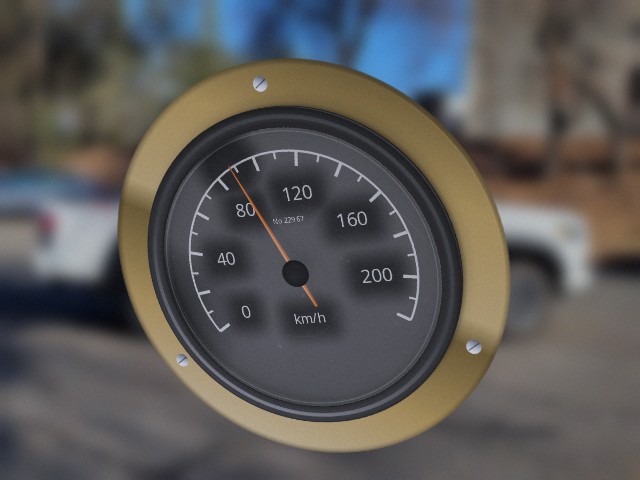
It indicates 90 km/h
